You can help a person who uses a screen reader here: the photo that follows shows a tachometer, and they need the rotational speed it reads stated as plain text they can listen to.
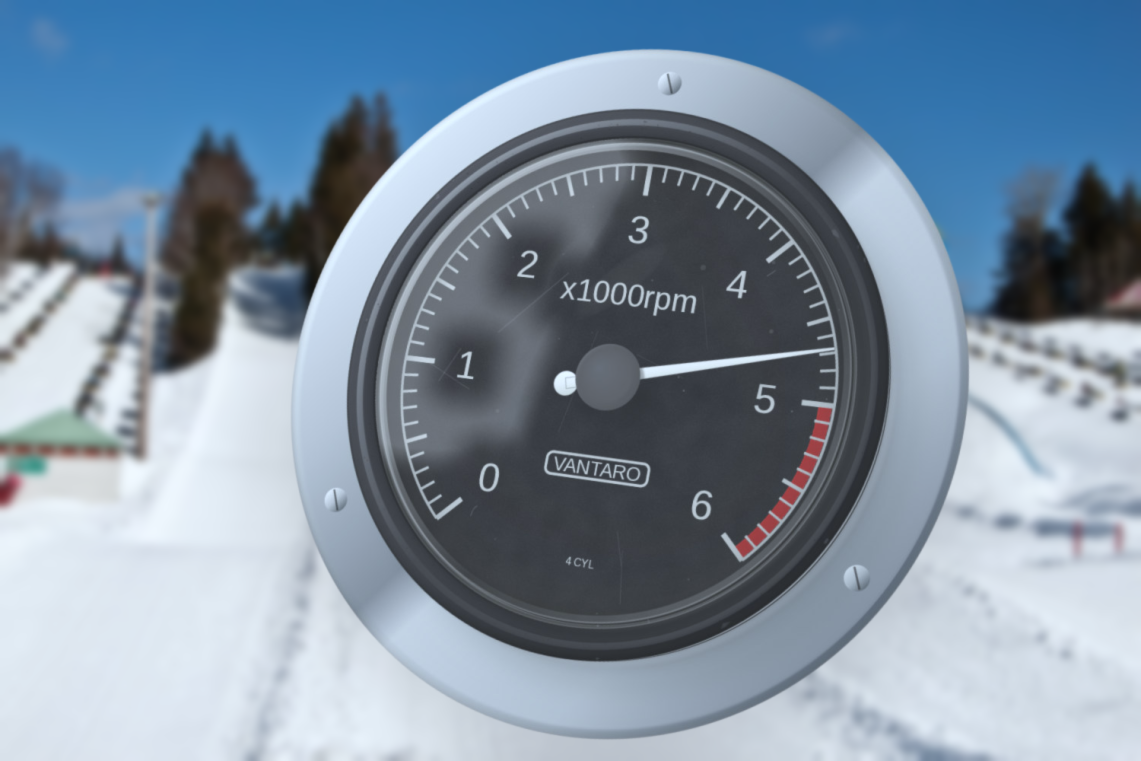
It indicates 4700 rpm
